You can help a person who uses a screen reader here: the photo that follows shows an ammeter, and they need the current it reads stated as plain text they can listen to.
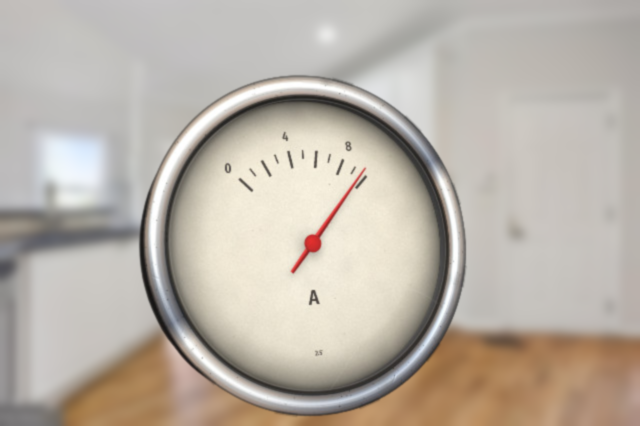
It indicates 9.5 A
